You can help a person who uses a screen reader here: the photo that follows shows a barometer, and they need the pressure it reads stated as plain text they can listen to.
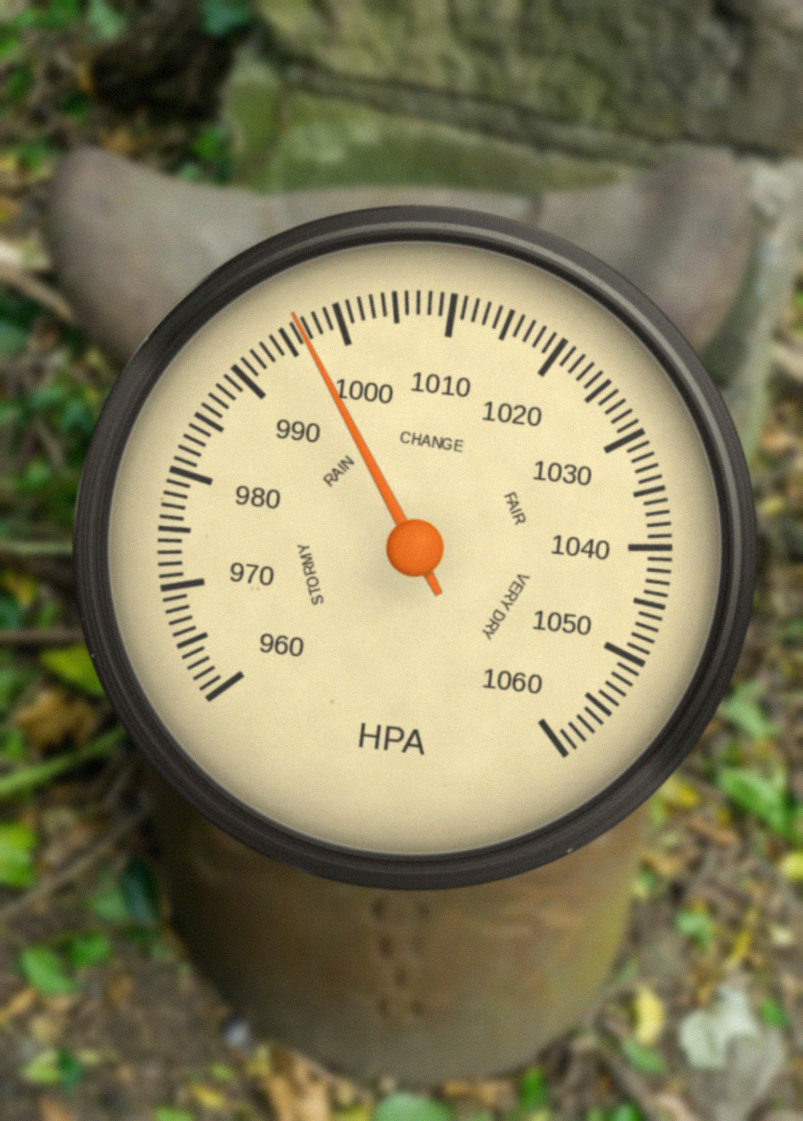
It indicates 996.5 hPa
